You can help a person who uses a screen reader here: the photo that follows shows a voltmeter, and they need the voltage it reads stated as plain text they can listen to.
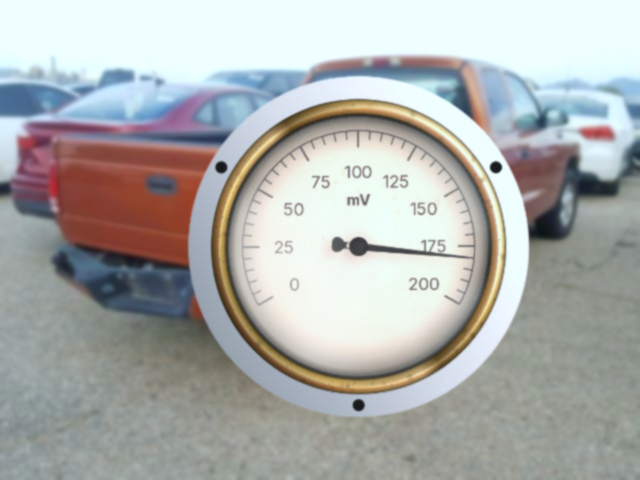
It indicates 180 mV
